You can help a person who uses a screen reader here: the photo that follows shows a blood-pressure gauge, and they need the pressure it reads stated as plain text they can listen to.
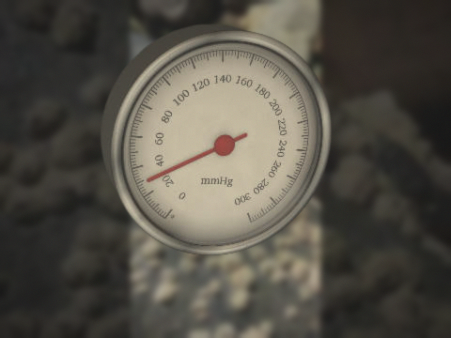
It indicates 30 mmHg
